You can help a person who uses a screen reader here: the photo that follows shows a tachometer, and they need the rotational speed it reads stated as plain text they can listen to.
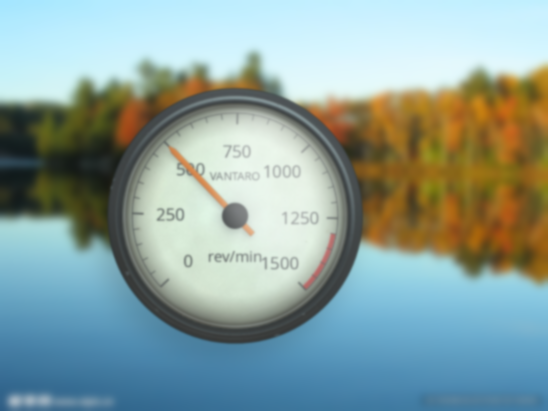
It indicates 500 rpm
